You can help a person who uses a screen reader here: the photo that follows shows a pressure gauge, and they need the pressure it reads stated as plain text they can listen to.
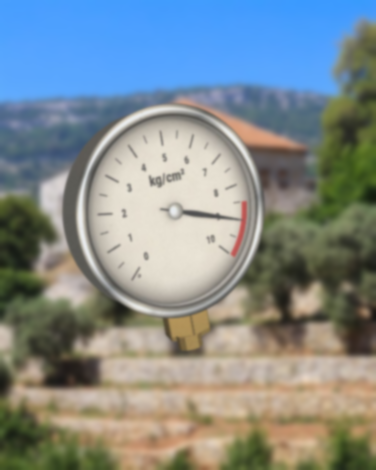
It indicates 9 kg/cm²
